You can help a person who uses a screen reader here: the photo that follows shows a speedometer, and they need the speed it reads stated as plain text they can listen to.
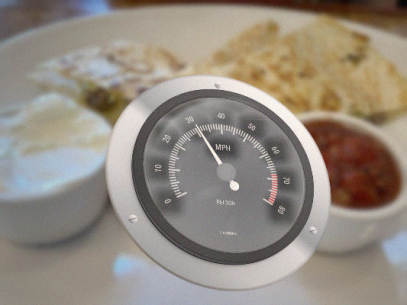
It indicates 30 mph
